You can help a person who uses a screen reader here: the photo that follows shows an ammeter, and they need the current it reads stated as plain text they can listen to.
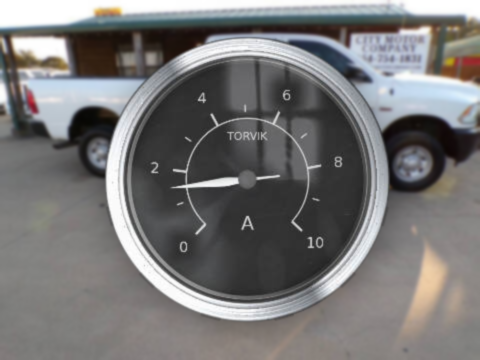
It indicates 1.5 A
